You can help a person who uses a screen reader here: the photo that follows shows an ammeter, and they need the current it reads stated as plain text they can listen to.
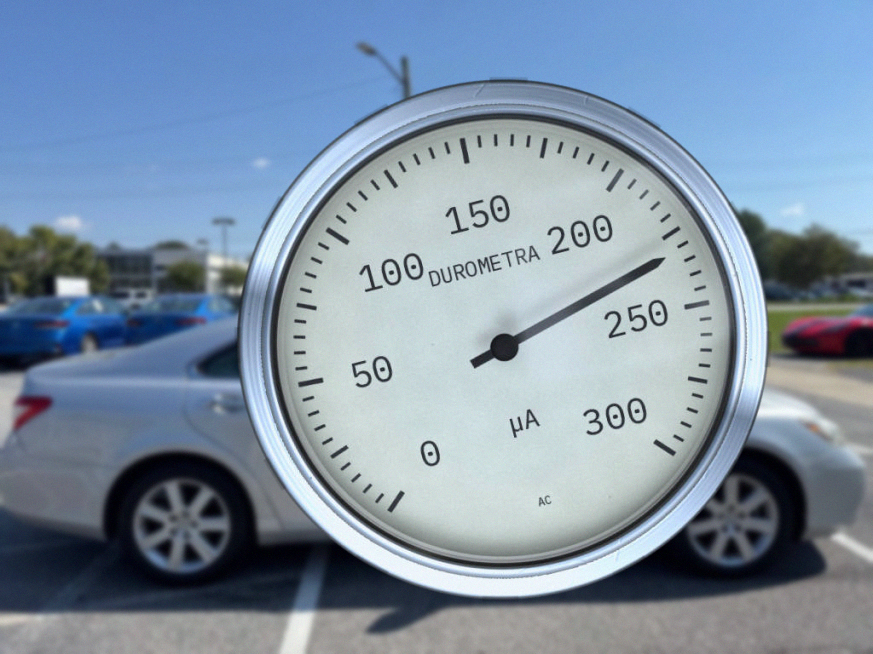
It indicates 230 µA
